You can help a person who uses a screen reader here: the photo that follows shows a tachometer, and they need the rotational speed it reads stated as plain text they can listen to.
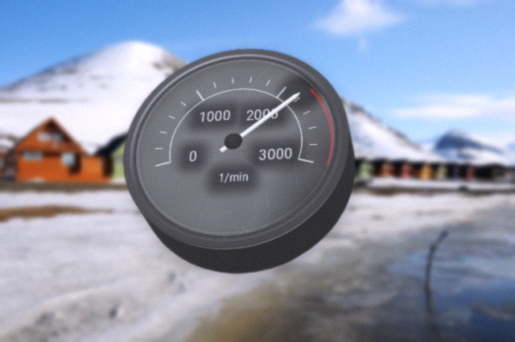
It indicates 2200 rpm
